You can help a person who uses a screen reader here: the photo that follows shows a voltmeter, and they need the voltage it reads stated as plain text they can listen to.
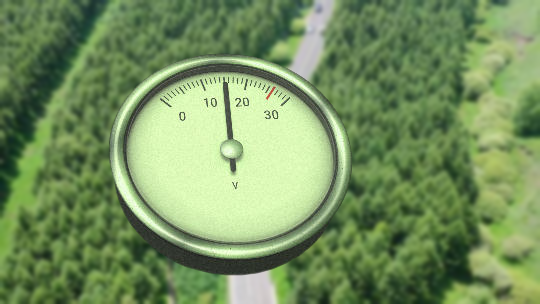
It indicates 15 V
